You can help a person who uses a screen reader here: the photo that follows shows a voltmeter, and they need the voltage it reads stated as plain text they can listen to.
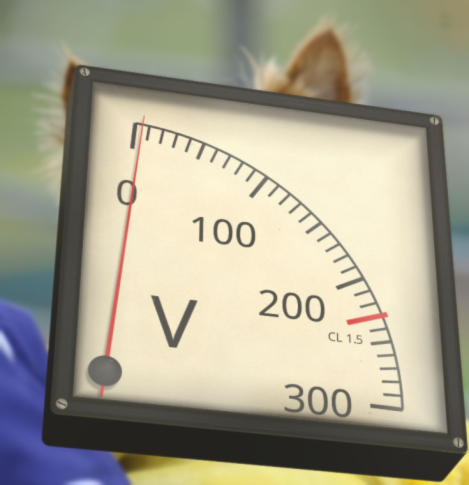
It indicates 5 V
